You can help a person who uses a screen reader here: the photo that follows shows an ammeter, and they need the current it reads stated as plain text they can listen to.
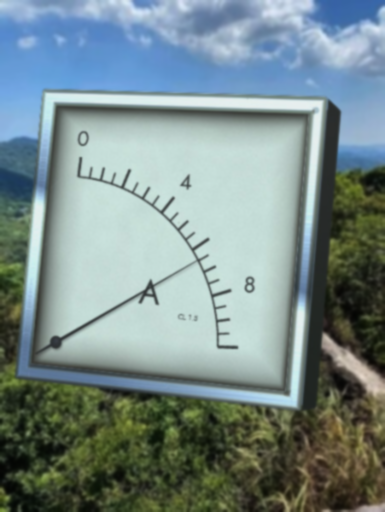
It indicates 6.5 A
